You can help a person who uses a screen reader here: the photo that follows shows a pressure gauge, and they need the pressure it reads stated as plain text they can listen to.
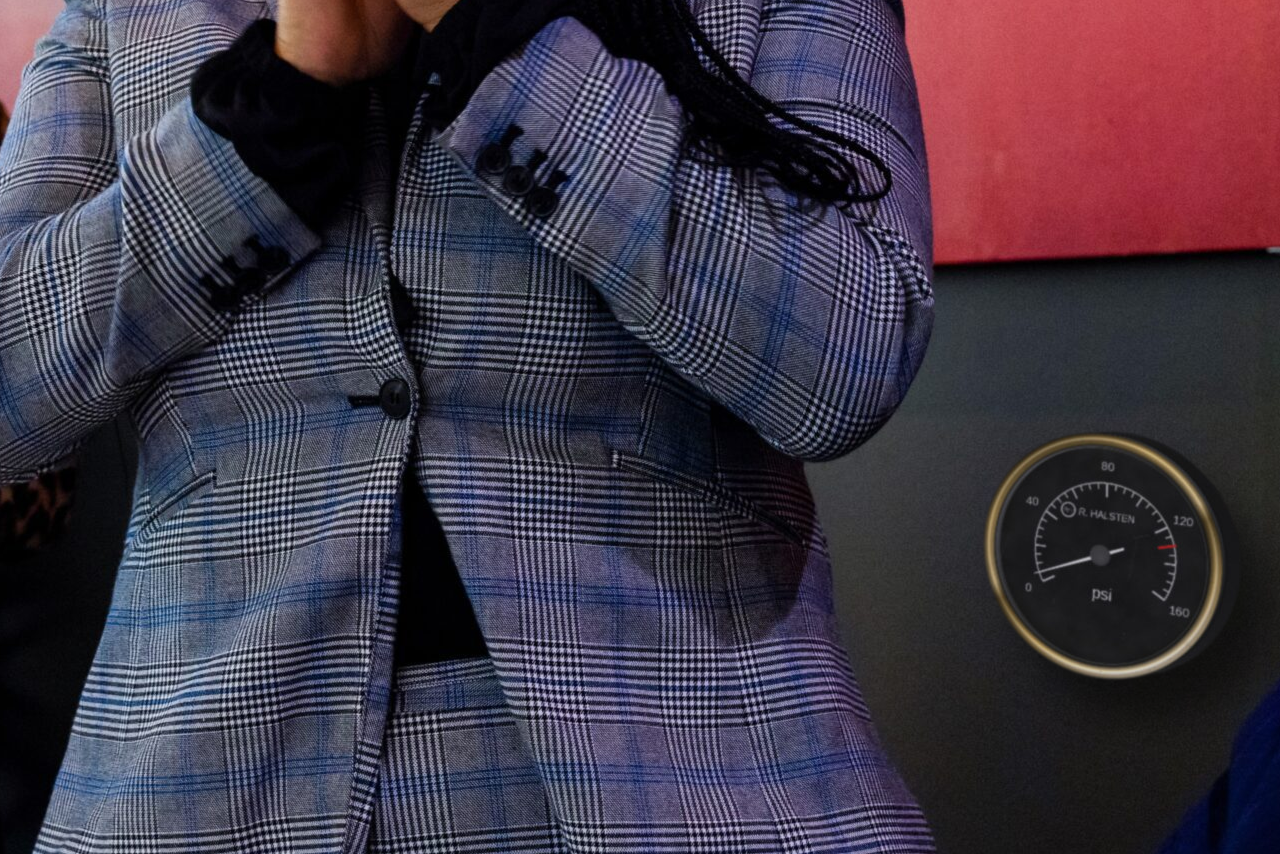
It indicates 5 psi
